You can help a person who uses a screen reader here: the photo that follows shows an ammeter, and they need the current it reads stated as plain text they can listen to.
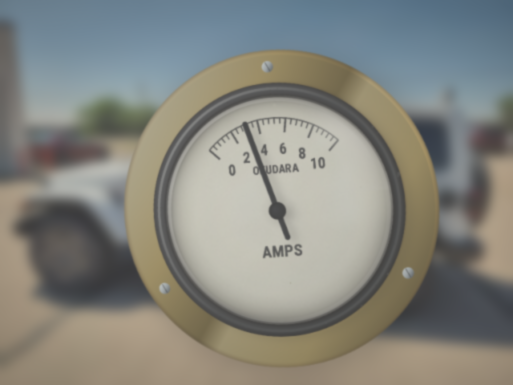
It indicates 3.2 A
